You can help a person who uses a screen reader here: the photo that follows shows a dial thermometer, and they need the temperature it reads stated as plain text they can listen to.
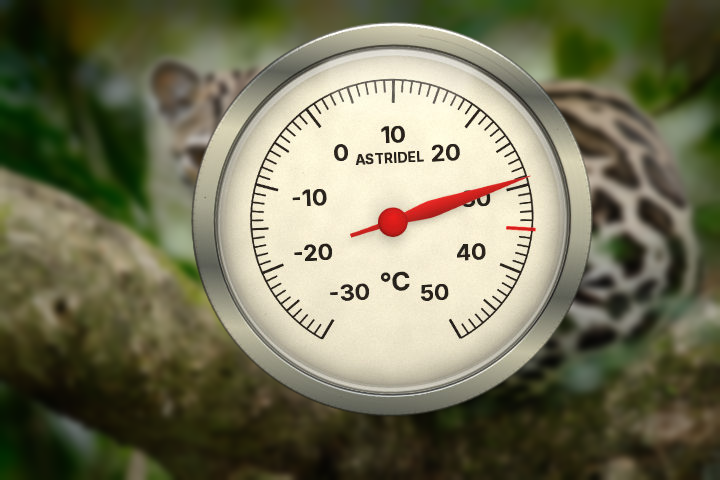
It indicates 29 °C
